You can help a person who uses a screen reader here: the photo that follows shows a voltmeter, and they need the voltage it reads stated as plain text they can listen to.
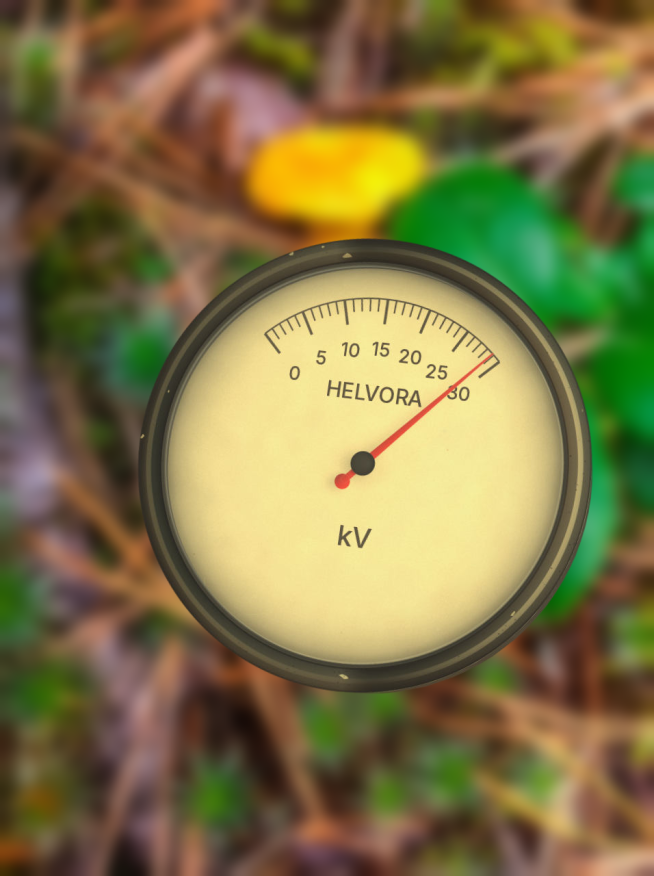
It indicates 29 kV
